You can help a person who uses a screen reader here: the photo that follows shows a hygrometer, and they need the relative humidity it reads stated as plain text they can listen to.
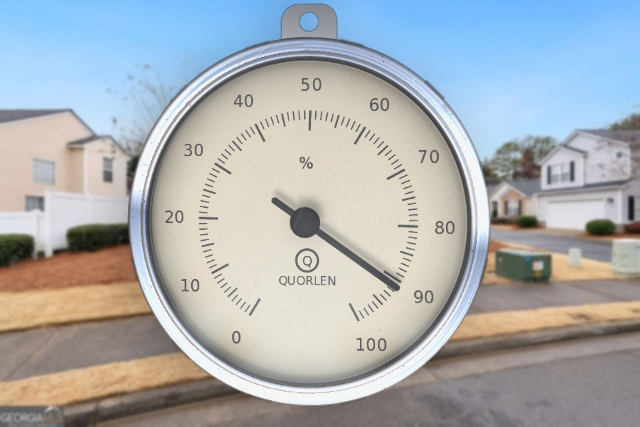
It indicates 91 %
